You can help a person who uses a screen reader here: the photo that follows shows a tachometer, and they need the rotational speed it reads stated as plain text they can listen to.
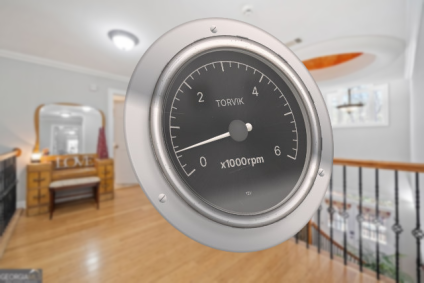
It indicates 500 rpm
